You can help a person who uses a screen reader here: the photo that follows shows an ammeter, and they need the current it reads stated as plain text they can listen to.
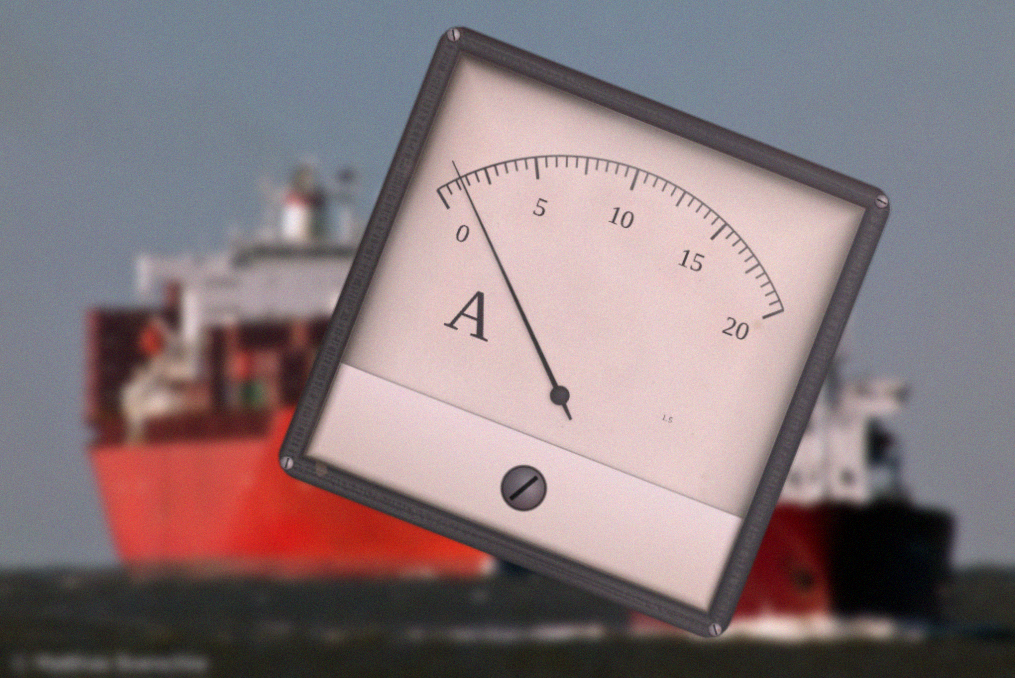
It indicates 1.25 A
